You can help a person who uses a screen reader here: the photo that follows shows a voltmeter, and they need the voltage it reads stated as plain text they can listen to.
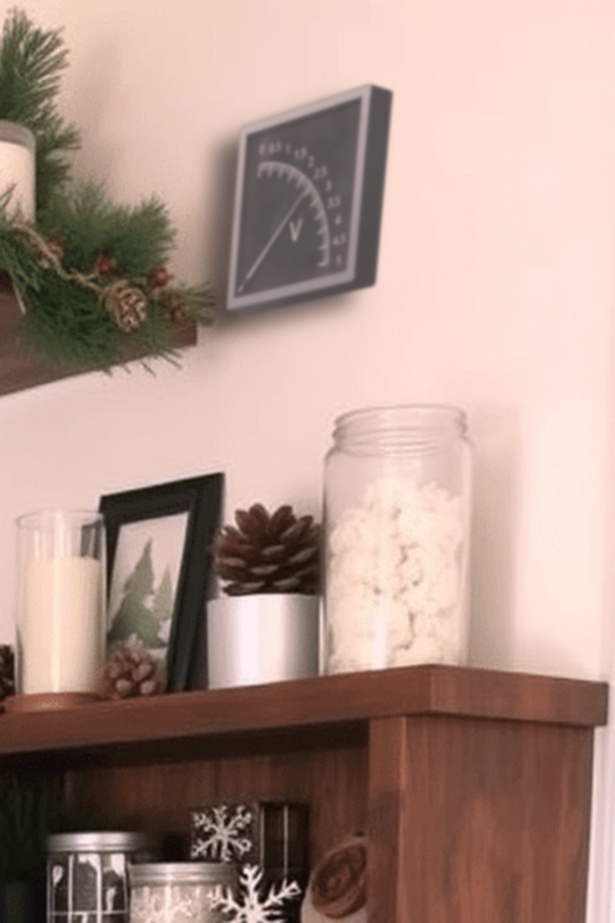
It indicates 2.5 V
